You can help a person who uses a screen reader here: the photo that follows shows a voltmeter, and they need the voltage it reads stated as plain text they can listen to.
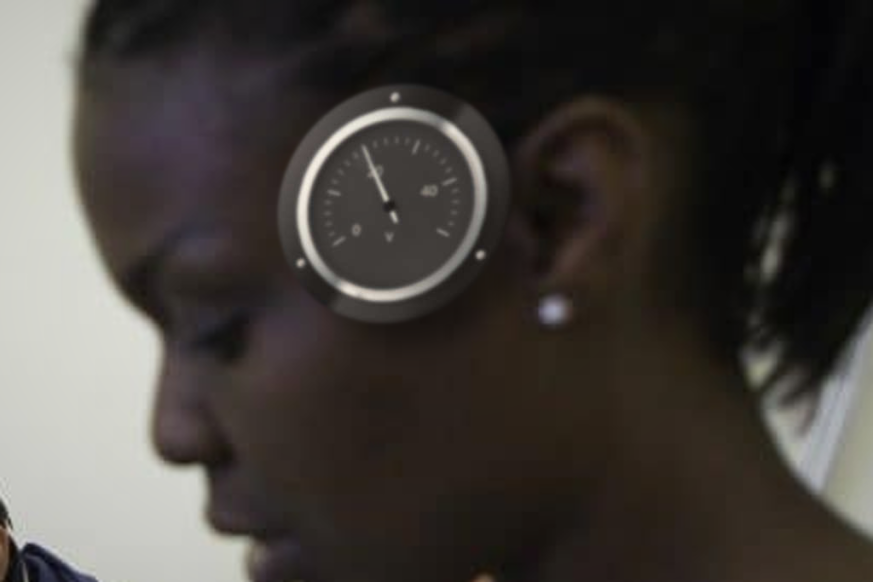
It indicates 20 V
